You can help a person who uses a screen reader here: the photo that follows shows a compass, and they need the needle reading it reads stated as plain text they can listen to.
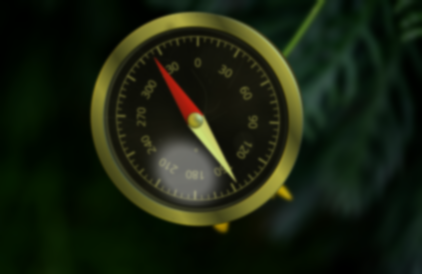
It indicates 325 °
